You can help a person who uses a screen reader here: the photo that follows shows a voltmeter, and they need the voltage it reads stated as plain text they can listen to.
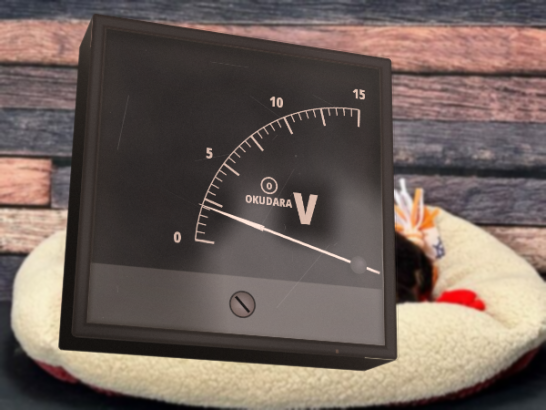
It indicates 2 V
